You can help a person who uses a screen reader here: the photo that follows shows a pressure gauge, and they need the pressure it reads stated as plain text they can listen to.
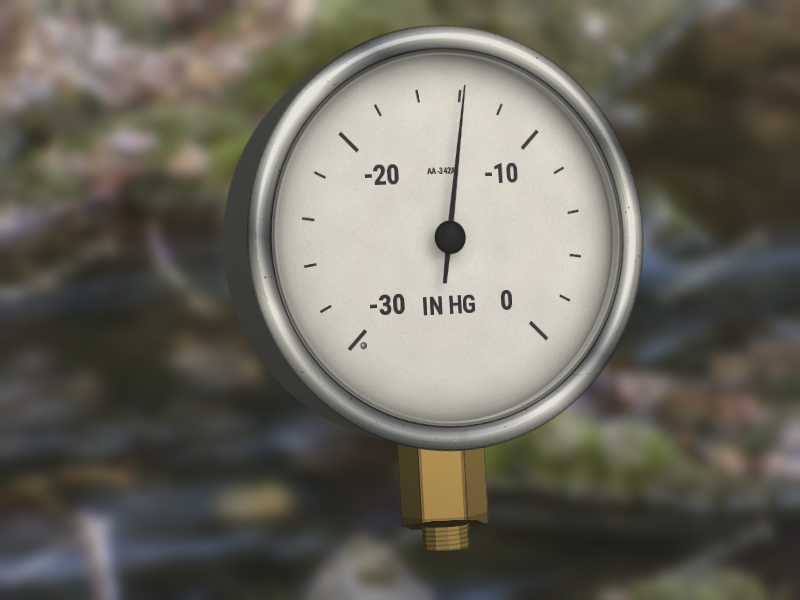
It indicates -14 inHg
